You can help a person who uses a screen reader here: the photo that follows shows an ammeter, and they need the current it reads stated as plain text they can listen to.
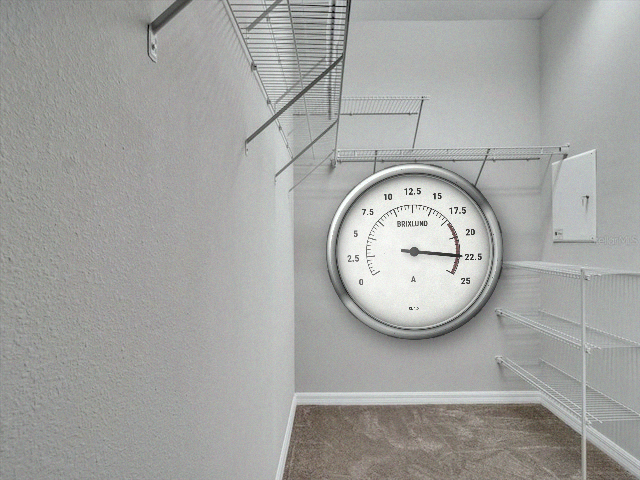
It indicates 22.5 A
